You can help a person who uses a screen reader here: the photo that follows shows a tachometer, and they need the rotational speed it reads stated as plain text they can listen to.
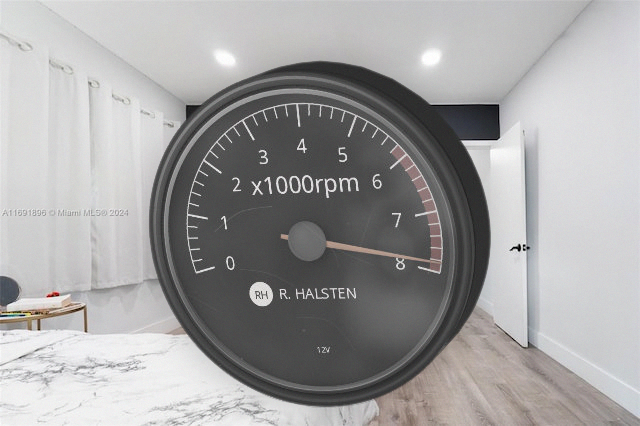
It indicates 7800 rpm
